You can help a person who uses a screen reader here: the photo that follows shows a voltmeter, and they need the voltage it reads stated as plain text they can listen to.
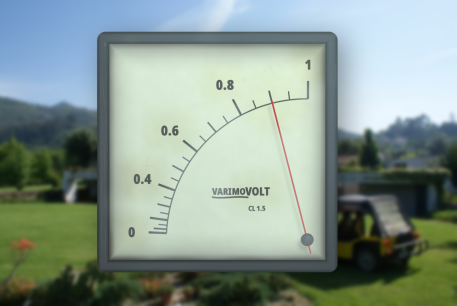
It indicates 0.9 V
